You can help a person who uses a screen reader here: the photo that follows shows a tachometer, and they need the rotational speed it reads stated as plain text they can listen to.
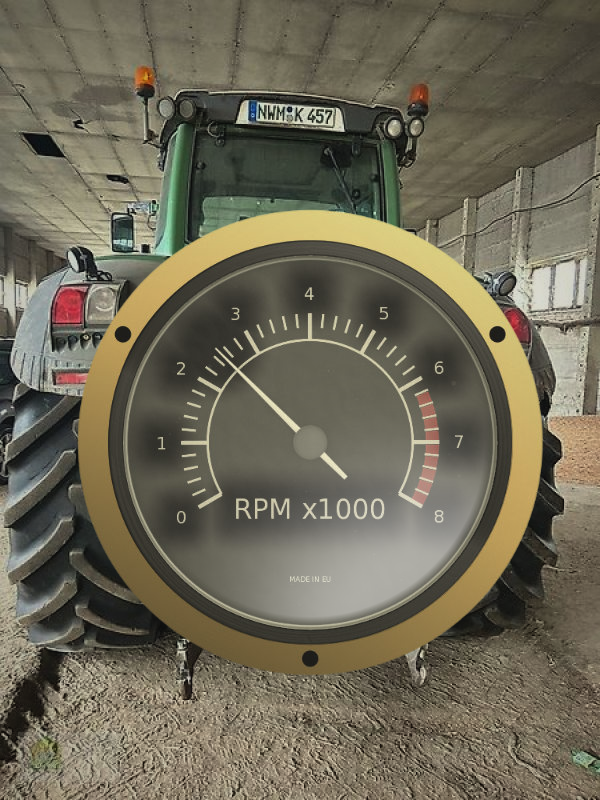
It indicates 2500 rpm
